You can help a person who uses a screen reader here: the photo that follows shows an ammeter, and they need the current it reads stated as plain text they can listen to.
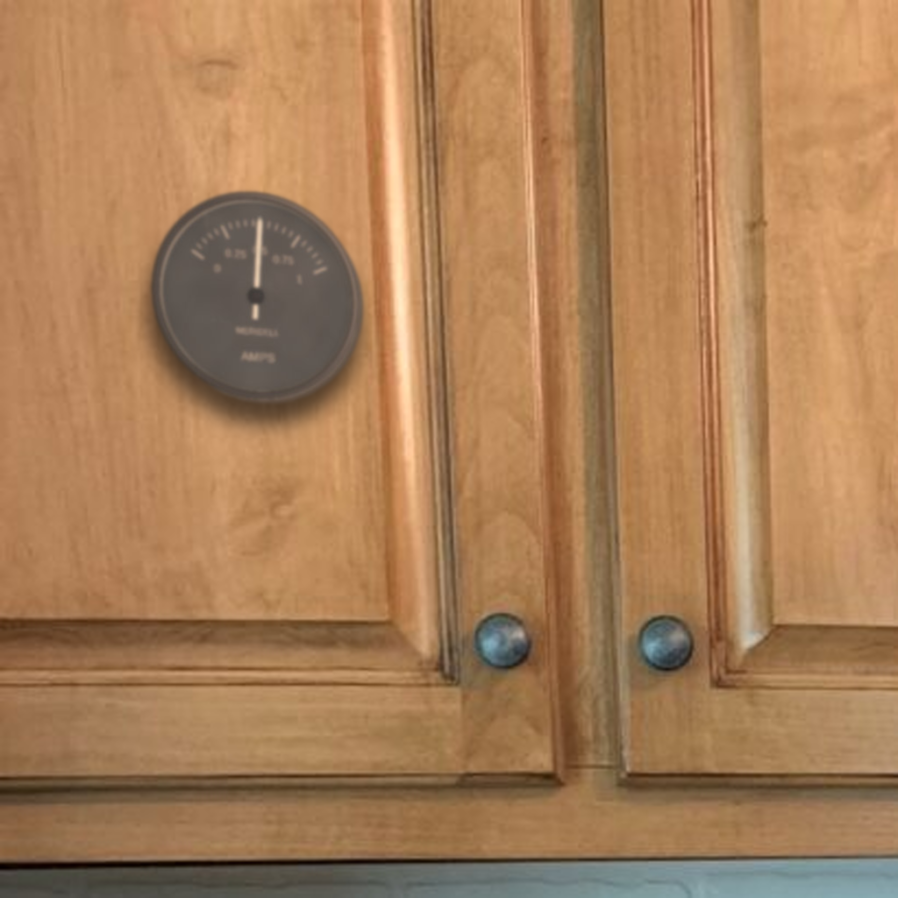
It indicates 0.5 A
